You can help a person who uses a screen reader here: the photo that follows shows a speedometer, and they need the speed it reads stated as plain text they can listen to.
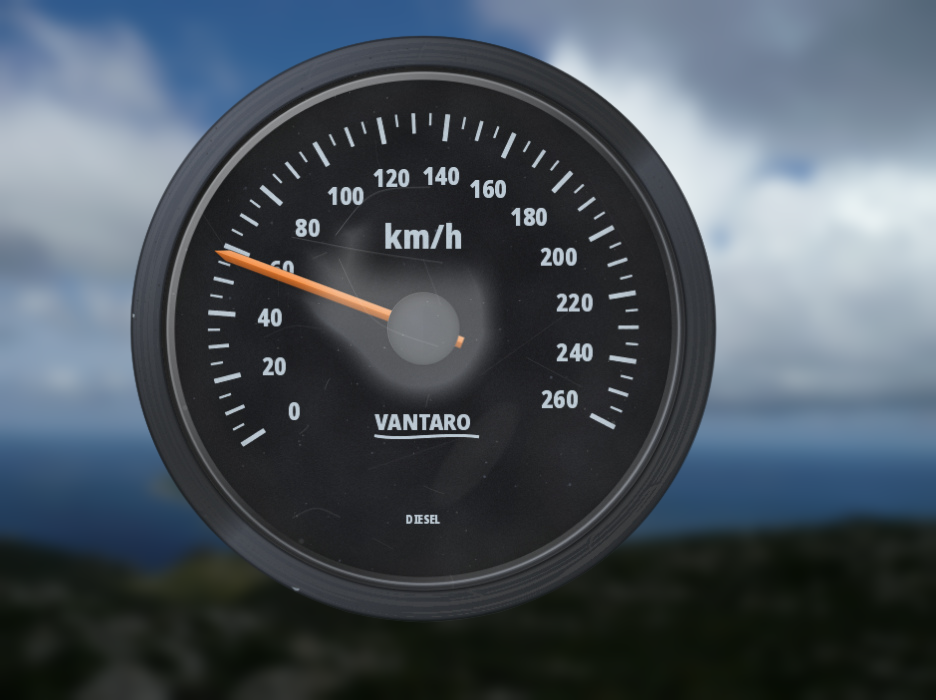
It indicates 57.5 km/h
